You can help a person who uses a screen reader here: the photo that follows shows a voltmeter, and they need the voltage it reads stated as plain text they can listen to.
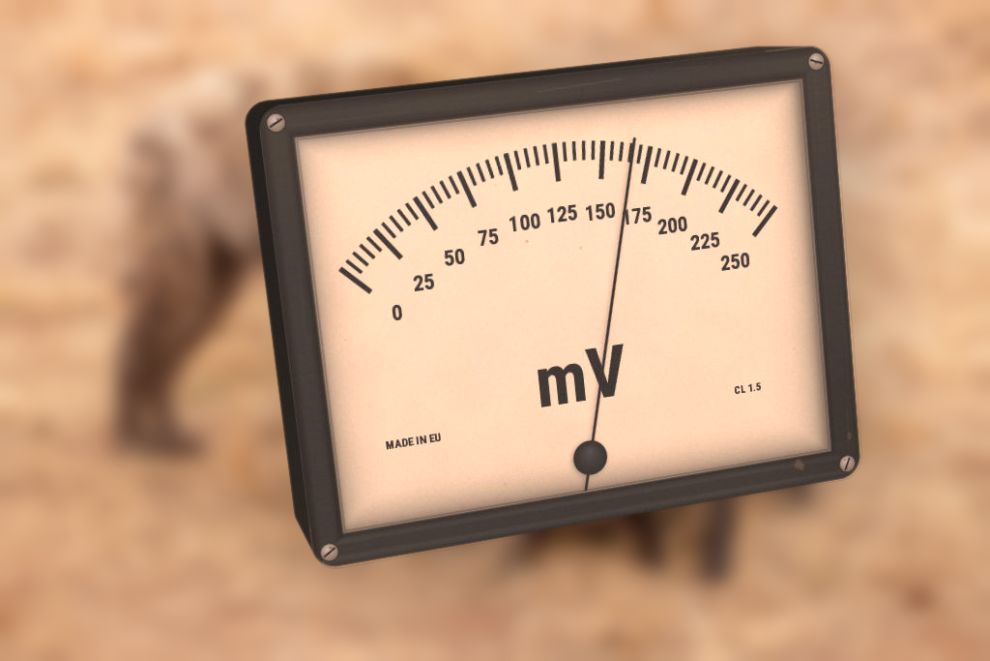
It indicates 165 mV
